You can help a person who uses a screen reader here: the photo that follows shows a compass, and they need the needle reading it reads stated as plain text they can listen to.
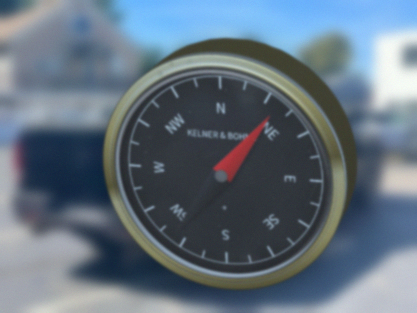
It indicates 37.5 °
